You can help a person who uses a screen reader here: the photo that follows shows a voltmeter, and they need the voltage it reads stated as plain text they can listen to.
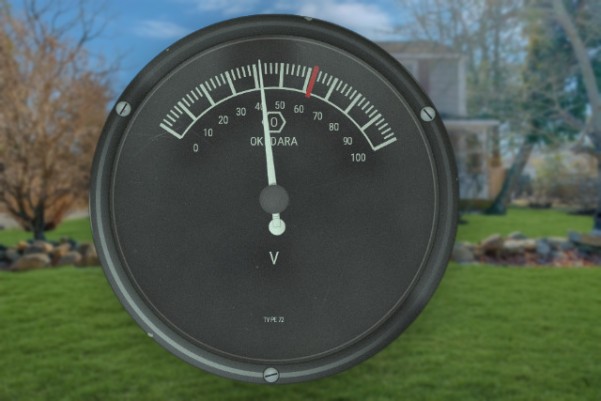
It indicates 42 V
